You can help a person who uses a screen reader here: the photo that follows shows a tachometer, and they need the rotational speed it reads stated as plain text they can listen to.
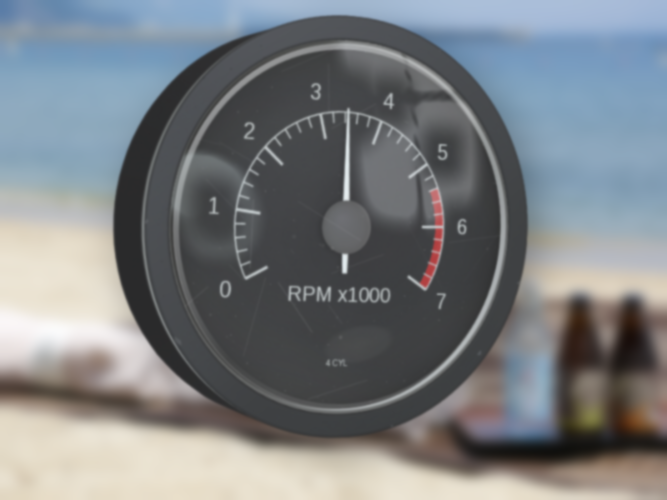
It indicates 3400 rpm
